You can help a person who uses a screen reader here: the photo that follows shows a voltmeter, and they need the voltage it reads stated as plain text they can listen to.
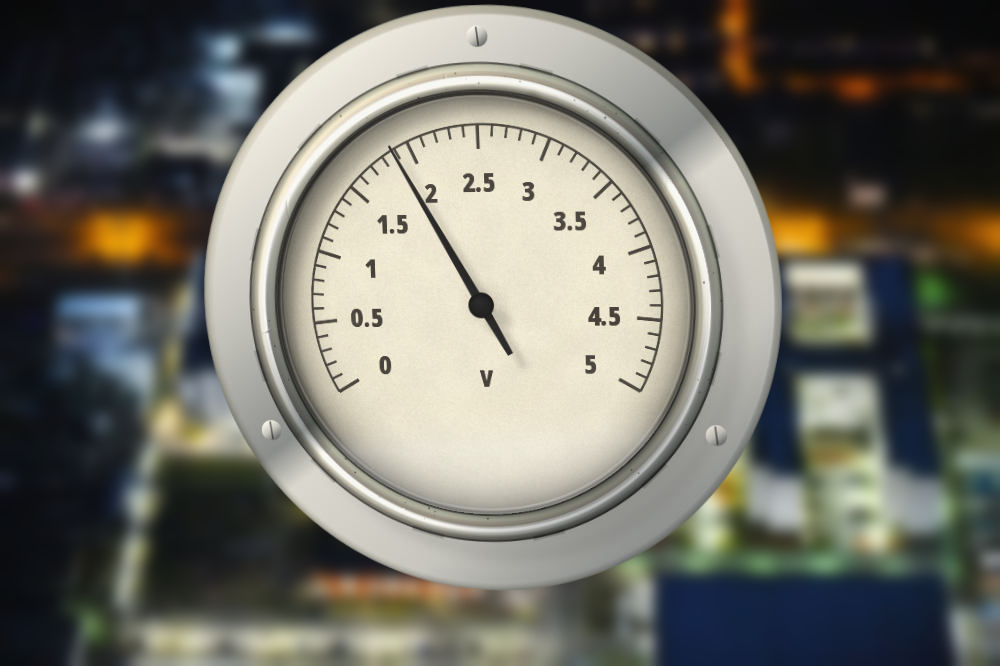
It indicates 1.9 V
